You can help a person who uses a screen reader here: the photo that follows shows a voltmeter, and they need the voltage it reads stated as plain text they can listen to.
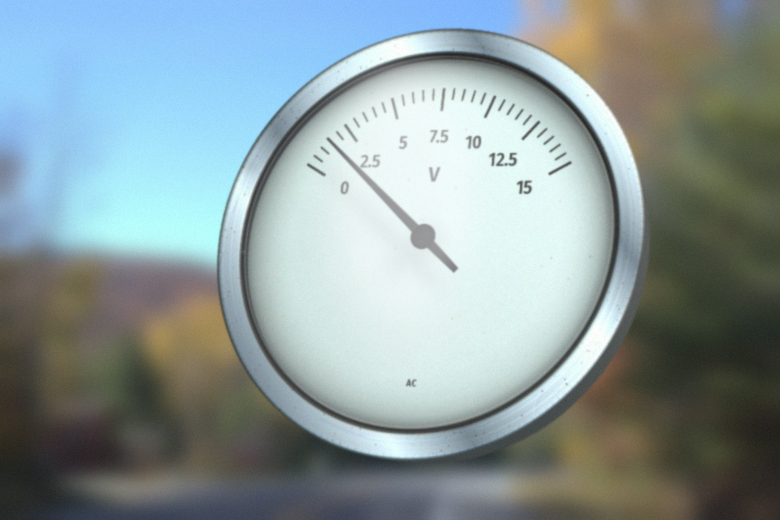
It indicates 1.5 V
